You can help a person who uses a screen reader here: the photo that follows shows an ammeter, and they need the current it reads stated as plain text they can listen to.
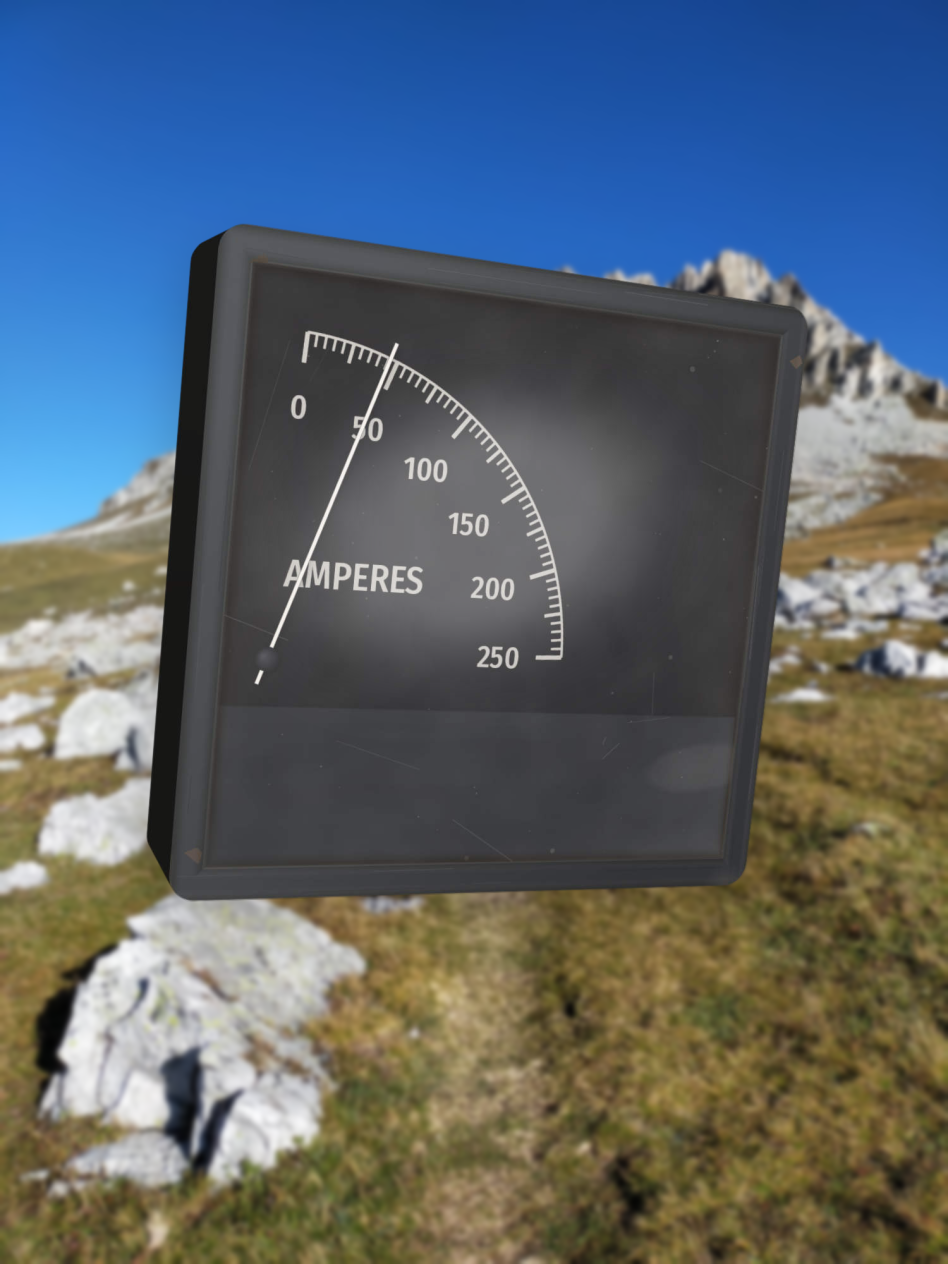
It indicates 45 A
